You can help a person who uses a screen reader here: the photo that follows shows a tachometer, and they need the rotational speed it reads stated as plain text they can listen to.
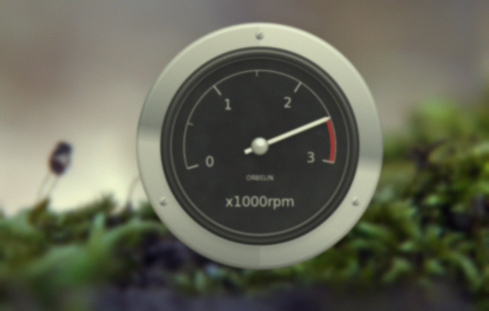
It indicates 2500 rpm
